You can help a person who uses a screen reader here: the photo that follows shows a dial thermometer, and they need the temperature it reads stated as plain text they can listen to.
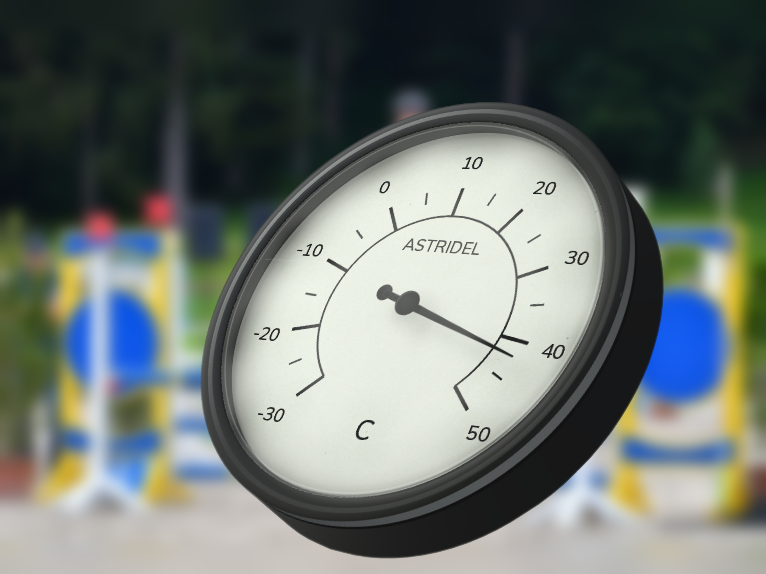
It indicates 42.5 °C
